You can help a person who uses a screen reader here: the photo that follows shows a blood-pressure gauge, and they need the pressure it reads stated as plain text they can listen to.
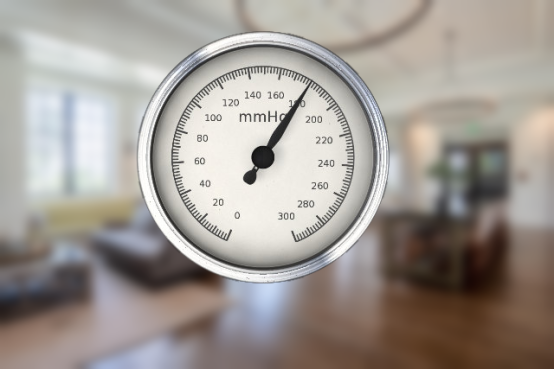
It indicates 180 mmHg
